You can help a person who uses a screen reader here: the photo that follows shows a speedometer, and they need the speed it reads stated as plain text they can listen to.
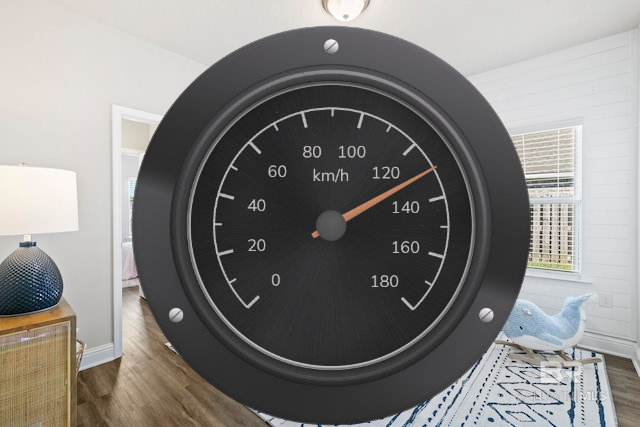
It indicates 130 km/h
